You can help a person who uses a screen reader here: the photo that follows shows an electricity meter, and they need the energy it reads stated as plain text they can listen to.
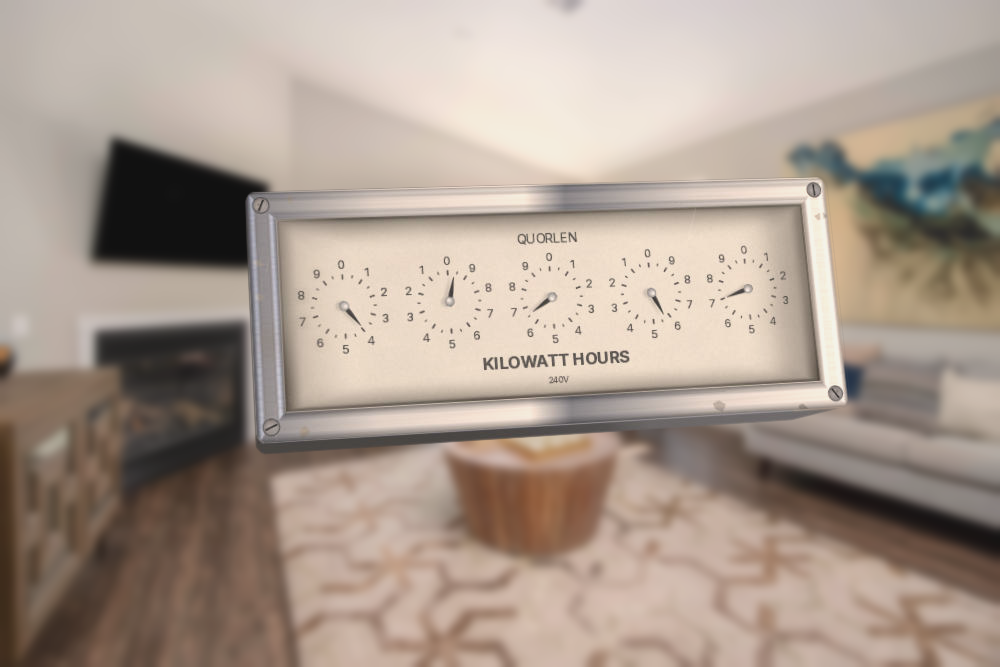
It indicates 39657 kWh
